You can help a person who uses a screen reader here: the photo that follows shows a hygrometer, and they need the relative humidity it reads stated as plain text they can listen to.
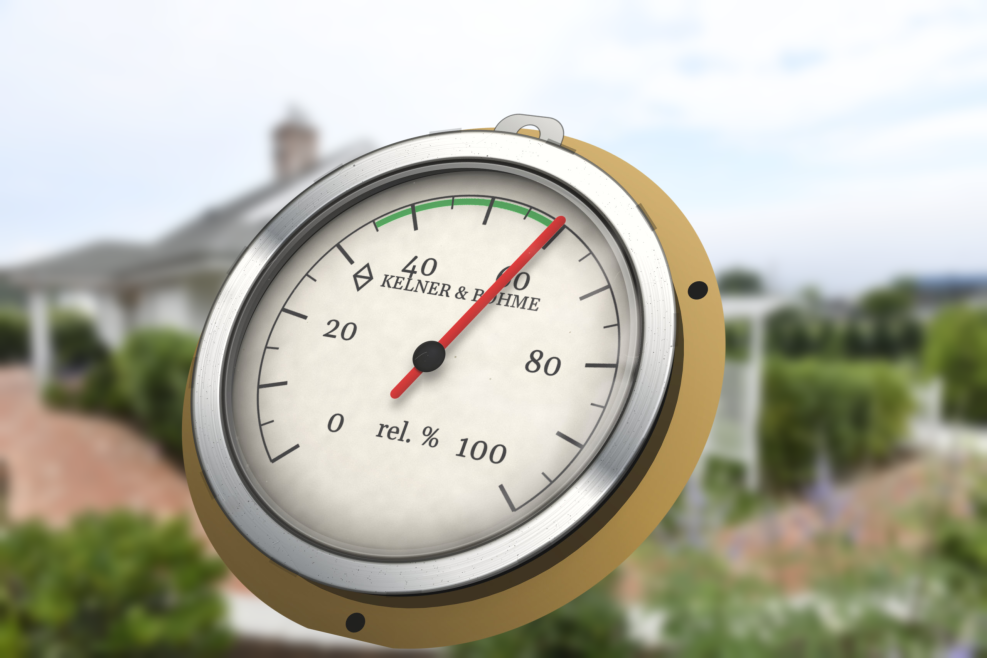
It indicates 60 %
